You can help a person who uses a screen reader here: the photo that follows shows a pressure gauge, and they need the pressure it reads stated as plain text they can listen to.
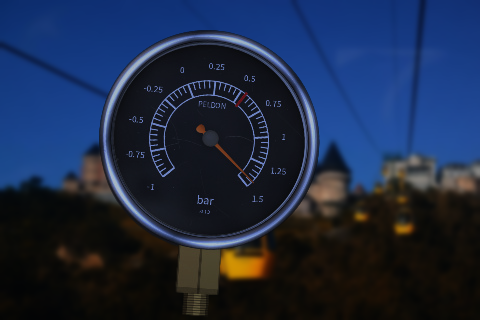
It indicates 1.45 bar
